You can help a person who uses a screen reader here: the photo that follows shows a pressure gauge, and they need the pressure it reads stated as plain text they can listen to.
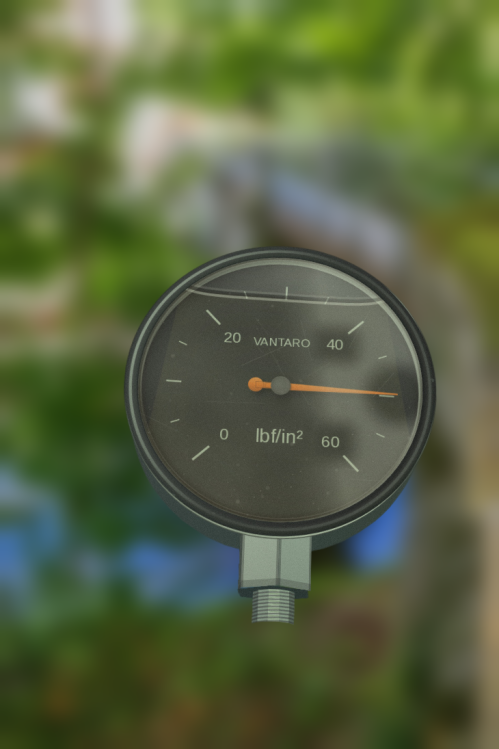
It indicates 50 psi
